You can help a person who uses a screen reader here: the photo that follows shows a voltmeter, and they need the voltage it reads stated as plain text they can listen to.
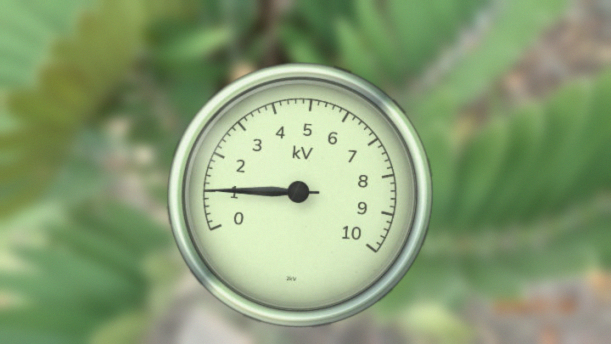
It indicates 1 kV
